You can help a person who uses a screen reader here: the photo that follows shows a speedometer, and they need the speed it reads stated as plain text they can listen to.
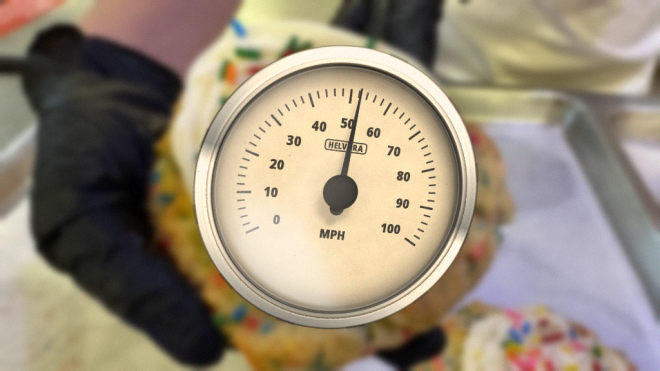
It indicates 52 mph
